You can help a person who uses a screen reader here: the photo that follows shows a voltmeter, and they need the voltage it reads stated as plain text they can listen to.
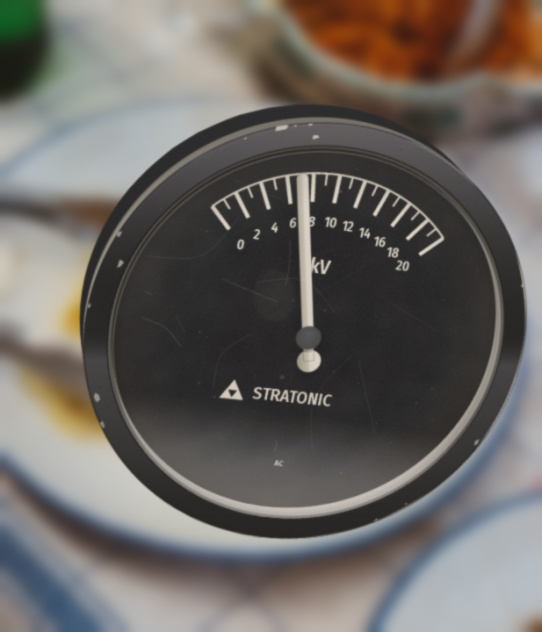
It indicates 7 kV
